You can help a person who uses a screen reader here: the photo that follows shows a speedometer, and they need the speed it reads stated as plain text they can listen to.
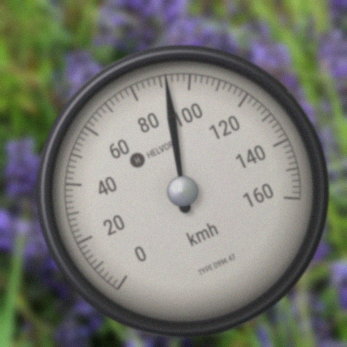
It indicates 92 km/h
